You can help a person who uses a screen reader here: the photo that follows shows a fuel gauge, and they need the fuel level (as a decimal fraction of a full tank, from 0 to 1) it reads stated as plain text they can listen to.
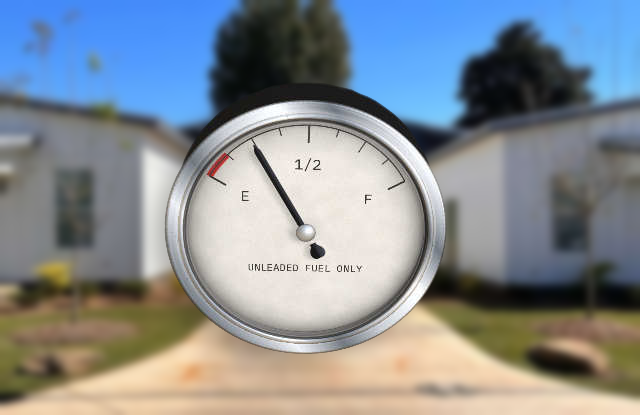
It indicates 0.25
